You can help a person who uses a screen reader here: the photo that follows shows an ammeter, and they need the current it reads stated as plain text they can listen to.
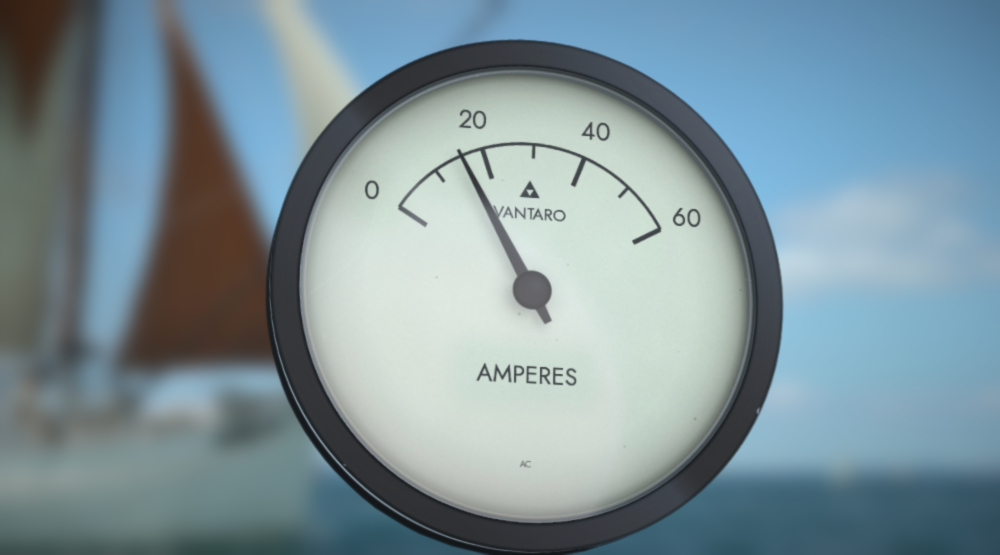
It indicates 15 A
